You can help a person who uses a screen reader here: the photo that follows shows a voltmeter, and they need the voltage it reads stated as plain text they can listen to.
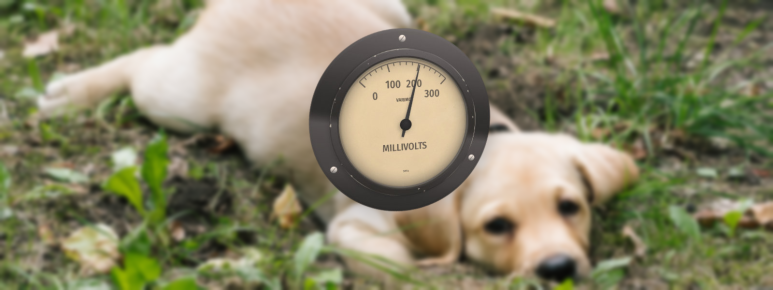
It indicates 200 mV
